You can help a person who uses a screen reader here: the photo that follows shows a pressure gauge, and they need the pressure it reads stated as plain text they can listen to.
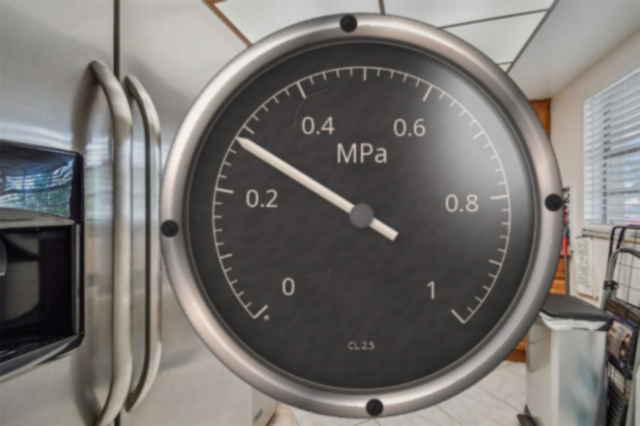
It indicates 0.28 MPa
